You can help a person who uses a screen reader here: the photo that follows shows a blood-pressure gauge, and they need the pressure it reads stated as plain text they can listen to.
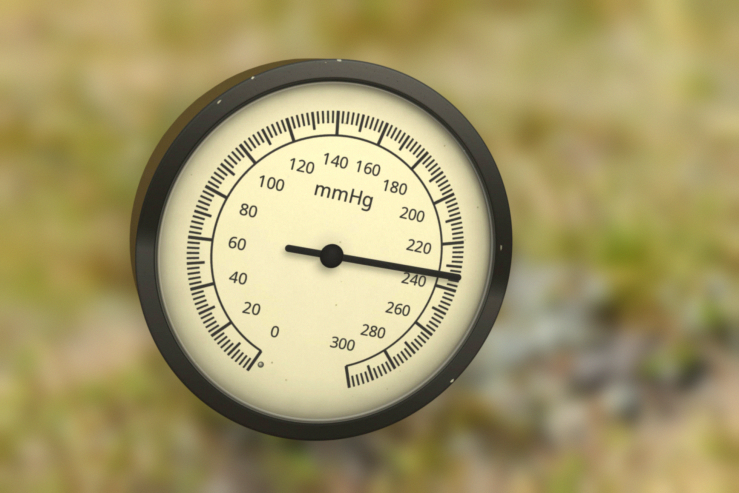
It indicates 234 mmHg
